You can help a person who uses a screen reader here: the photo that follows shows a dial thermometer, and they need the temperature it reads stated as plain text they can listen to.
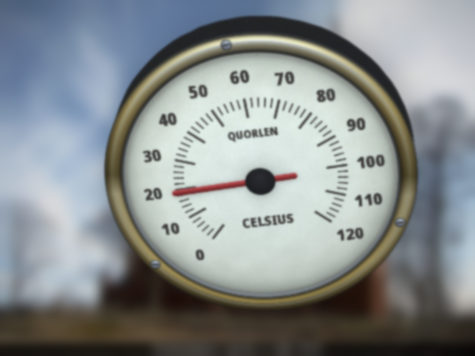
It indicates 20 °C
